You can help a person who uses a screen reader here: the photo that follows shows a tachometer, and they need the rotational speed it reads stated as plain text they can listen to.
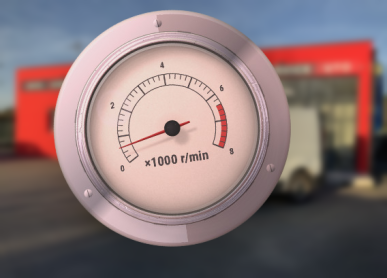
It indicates 600 rpm
